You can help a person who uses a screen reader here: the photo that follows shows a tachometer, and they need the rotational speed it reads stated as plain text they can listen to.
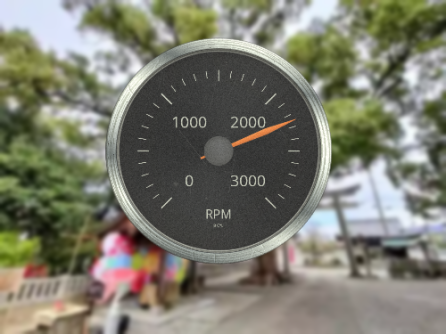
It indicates 2250 rpm
